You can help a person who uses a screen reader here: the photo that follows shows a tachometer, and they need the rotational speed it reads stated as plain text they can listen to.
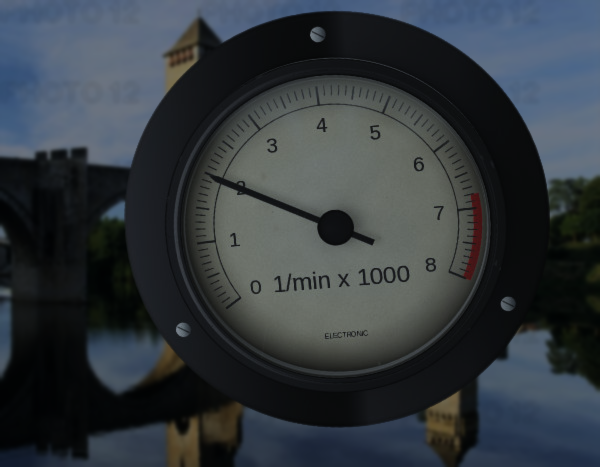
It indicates 2000 rpm
